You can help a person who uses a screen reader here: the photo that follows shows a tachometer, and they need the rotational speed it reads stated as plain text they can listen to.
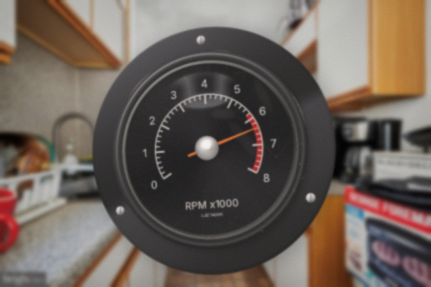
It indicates 6400 rpm
